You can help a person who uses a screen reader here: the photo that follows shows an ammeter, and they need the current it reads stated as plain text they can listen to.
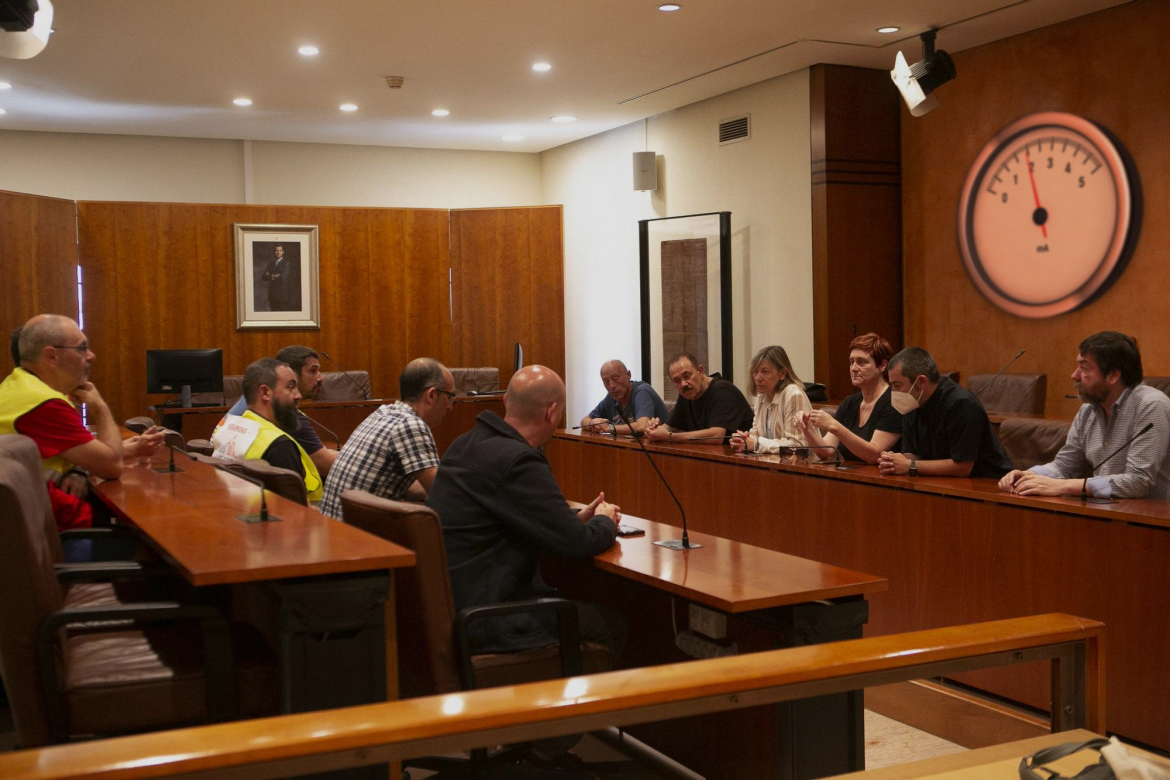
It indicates 2 mA
